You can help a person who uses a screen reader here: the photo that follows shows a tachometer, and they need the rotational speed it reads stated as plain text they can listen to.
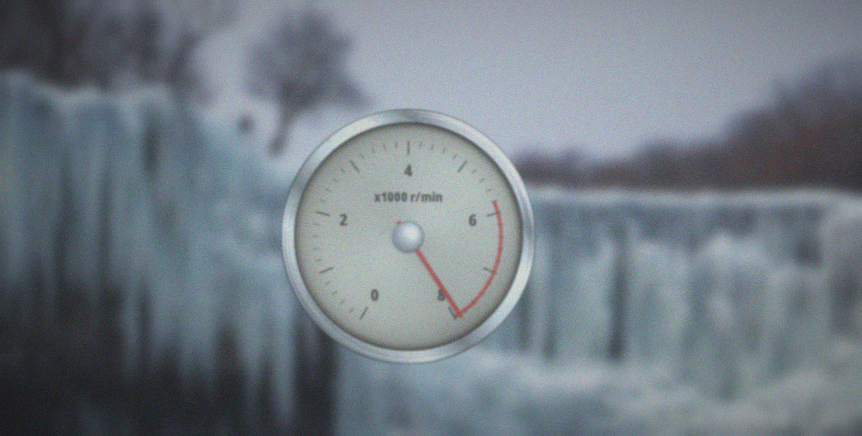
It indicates 7900 rpm
